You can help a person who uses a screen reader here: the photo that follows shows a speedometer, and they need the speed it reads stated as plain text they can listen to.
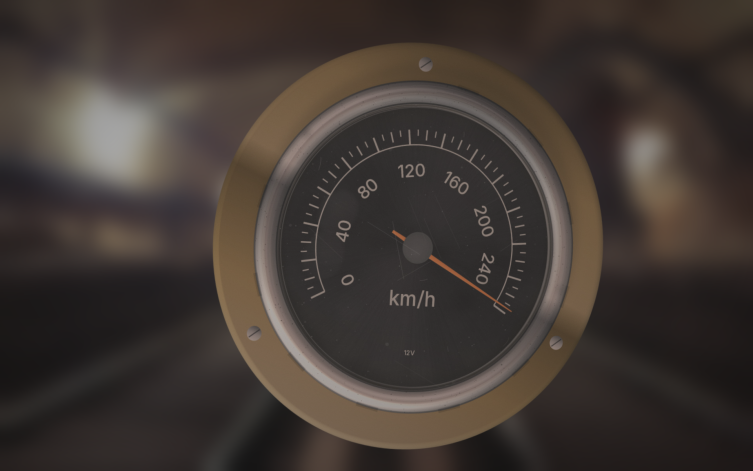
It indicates 257.5 km/h
